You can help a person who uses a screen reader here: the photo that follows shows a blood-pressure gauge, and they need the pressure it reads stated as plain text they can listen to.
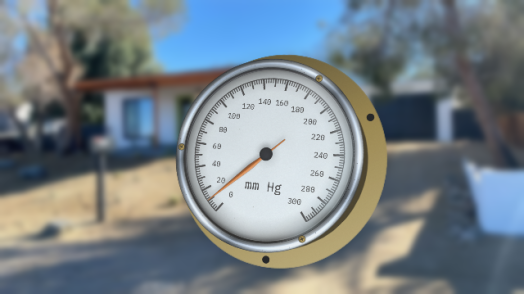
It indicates 10 mmHg
